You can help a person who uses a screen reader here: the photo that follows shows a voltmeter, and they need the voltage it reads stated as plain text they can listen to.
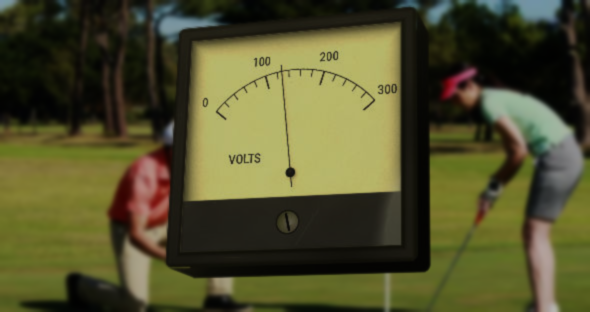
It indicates 130 V
